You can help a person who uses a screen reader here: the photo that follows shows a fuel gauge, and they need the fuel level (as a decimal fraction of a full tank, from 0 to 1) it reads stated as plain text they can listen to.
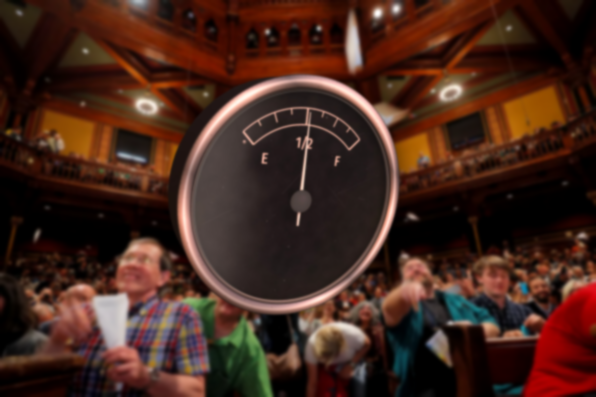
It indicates 0.5
